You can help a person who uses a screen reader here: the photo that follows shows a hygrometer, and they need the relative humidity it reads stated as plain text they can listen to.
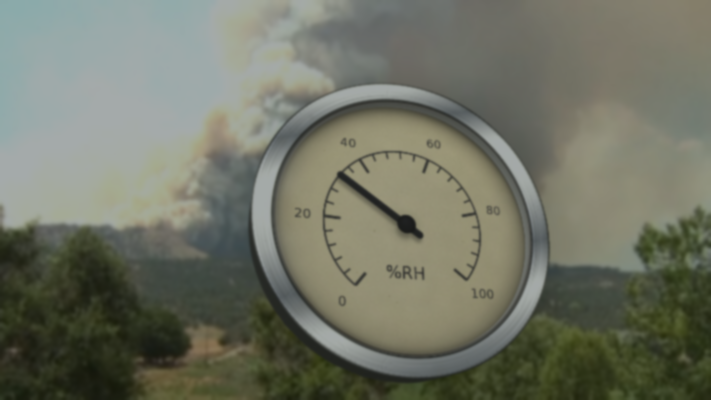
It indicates 32 %
